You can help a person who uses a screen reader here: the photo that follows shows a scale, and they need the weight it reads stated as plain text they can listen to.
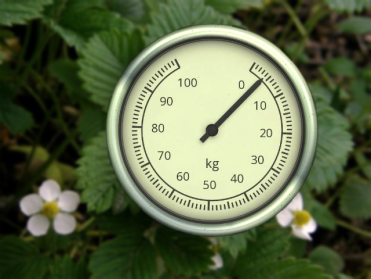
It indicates 4 kg
